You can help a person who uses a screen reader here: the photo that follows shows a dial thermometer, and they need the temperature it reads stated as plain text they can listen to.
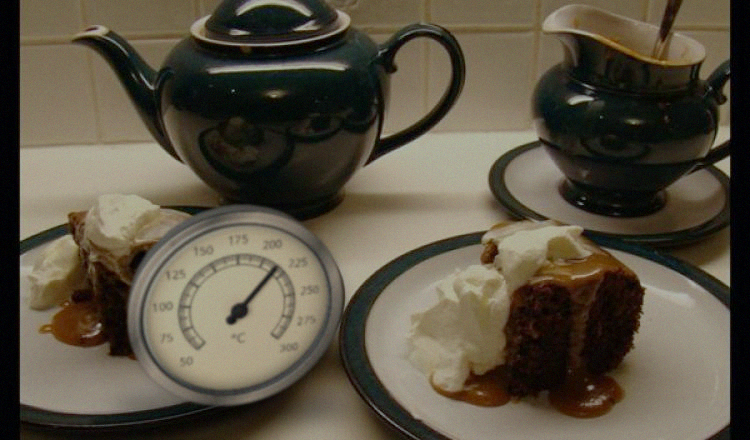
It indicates 212.5 °C
